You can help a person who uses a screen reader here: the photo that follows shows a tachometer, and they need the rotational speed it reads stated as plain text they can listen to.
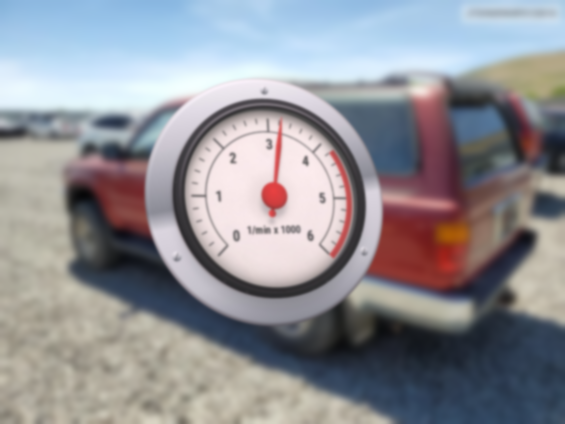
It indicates 3200 rpm
